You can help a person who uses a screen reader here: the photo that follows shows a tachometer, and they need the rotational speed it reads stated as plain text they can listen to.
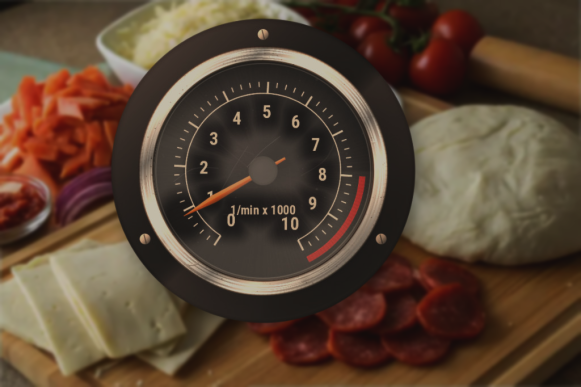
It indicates 900 rpm
